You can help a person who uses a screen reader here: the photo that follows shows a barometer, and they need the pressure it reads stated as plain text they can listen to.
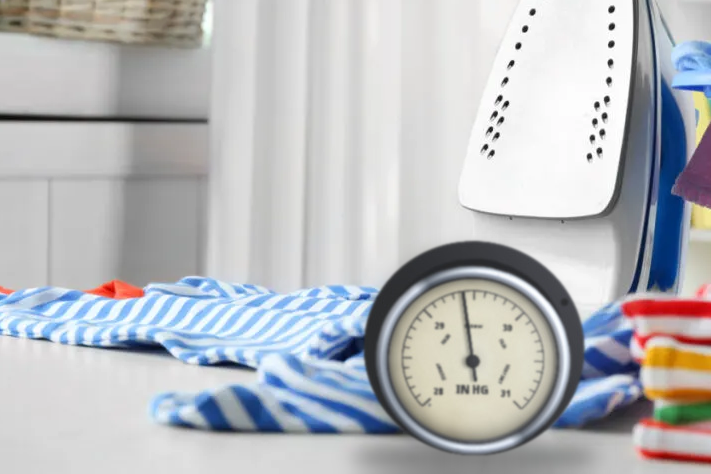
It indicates 29.4 inHg
